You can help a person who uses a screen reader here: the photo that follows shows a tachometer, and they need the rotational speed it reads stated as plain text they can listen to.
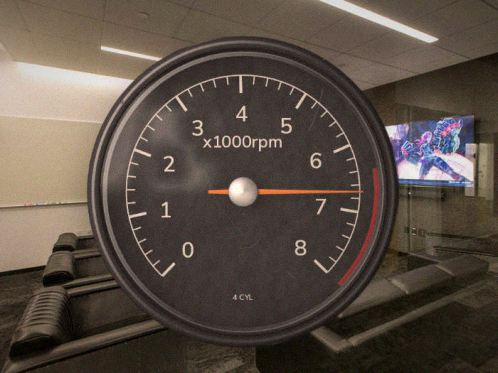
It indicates 6700 rpm
